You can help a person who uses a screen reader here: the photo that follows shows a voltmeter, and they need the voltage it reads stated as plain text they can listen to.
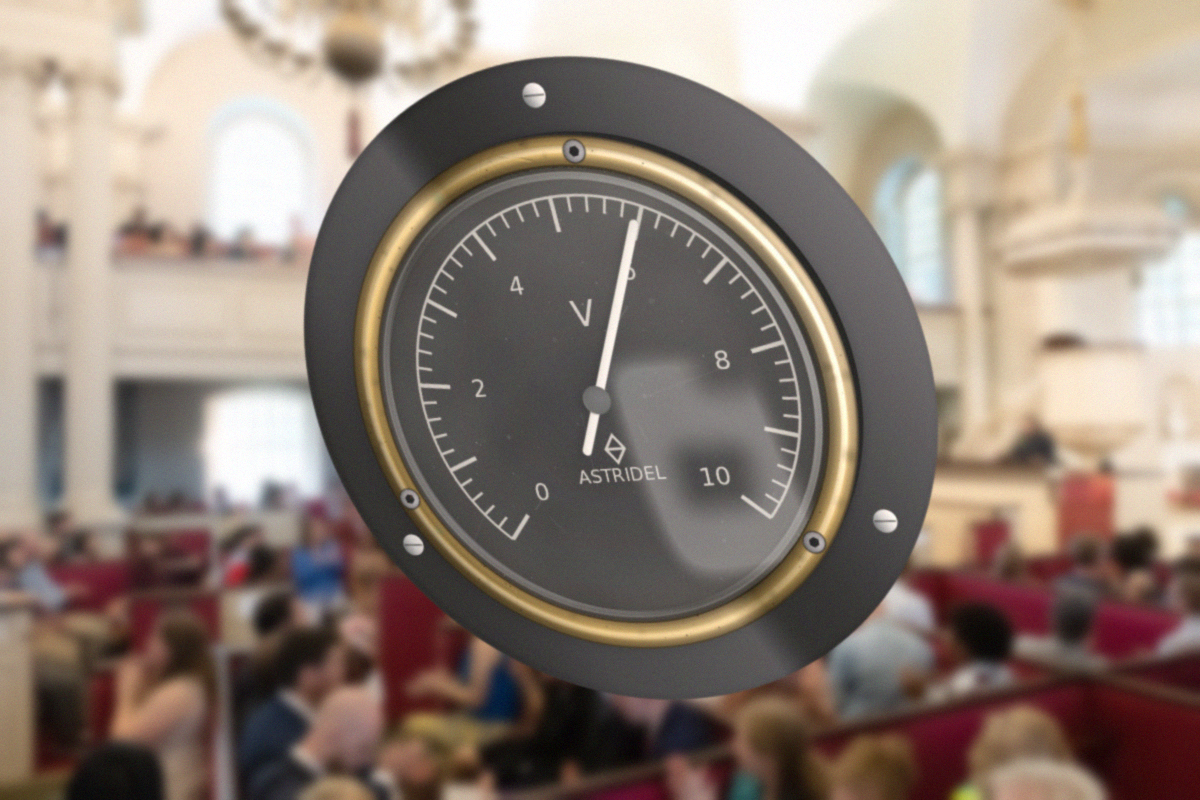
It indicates 6 V
